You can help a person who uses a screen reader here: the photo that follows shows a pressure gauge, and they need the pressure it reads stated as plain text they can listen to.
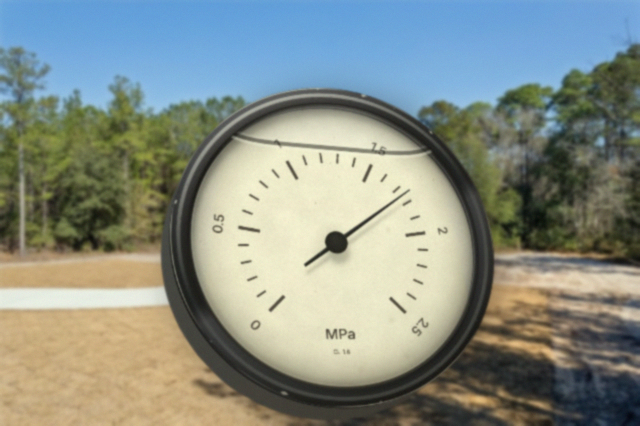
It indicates 1.75 MPa
